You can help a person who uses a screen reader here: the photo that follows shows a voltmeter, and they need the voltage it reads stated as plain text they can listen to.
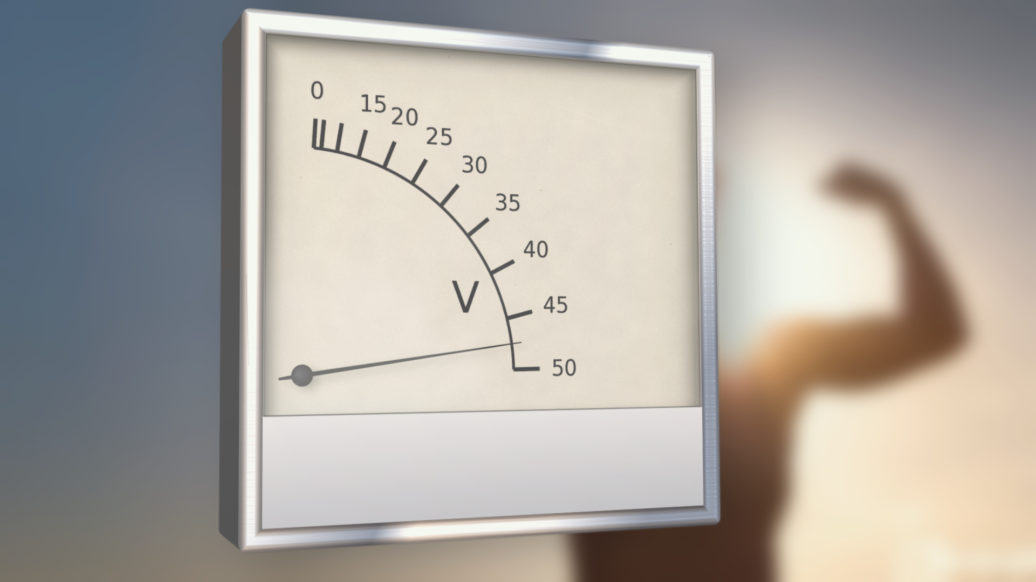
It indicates 47.5 V
